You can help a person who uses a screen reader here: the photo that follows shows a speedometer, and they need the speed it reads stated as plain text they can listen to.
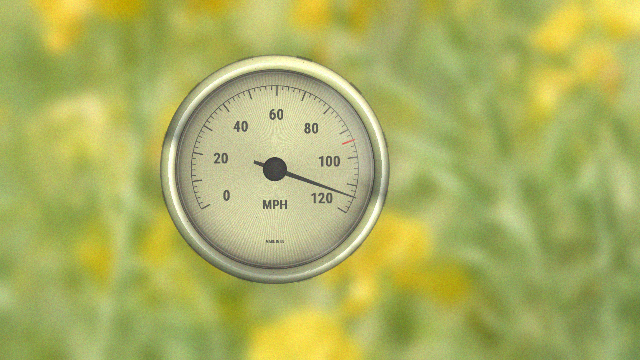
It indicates 114 mph
